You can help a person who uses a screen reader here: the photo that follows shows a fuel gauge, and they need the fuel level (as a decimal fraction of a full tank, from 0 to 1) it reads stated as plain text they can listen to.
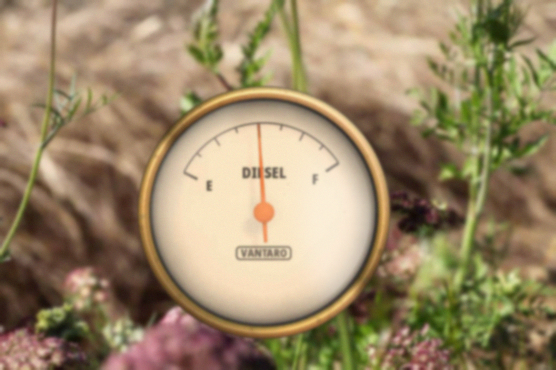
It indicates 0.5
